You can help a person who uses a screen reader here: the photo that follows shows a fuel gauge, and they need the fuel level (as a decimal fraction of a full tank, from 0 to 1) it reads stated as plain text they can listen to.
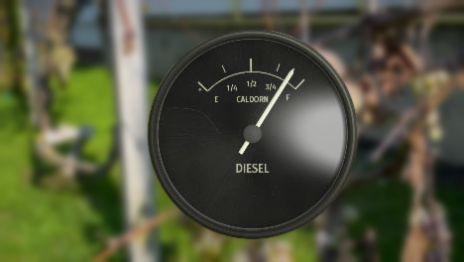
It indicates 0.875
